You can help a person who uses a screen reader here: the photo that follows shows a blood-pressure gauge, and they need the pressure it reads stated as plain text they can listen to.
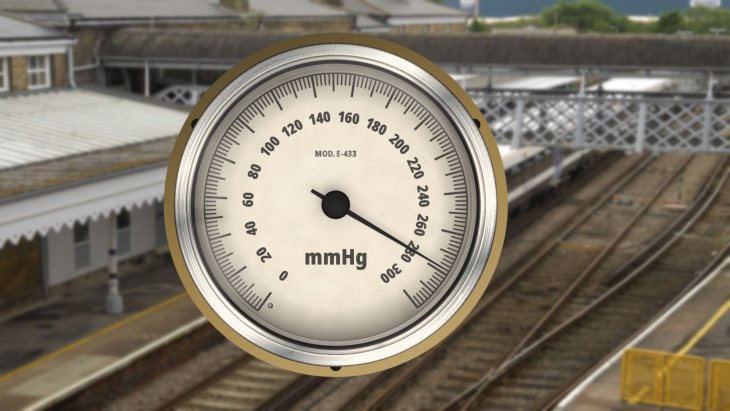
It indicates 278 mmHg
